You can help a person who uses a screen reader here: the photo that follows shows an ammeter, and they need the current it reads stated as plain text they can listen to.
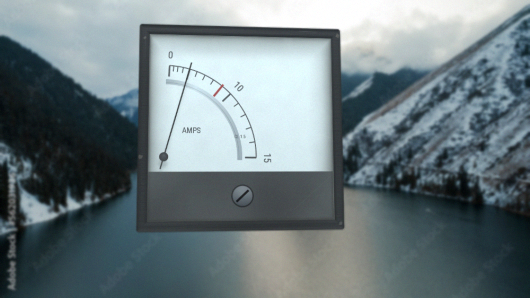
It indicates 5 A
